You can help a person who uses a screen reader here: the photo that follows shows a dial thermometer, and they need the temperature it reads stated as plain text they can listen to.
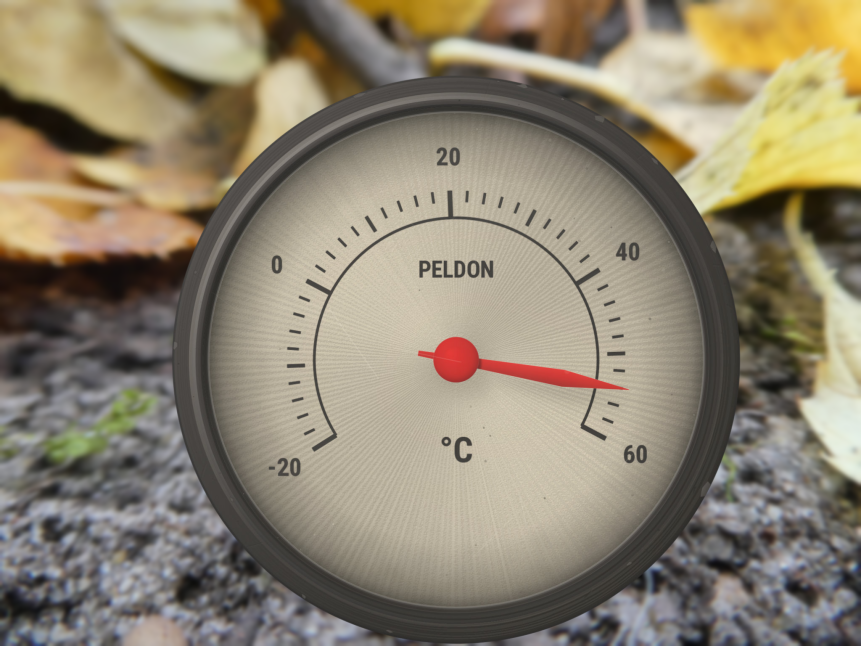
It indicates 54 °C
